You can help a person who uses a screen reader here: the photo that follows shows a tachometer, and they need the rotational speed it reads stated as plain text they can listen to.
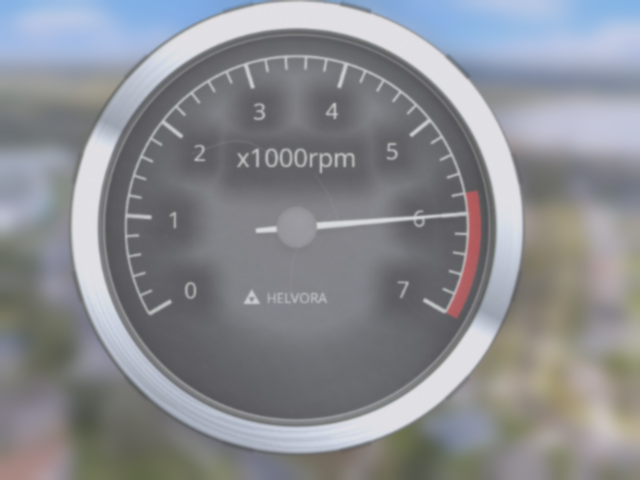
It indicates 6000 rpm
